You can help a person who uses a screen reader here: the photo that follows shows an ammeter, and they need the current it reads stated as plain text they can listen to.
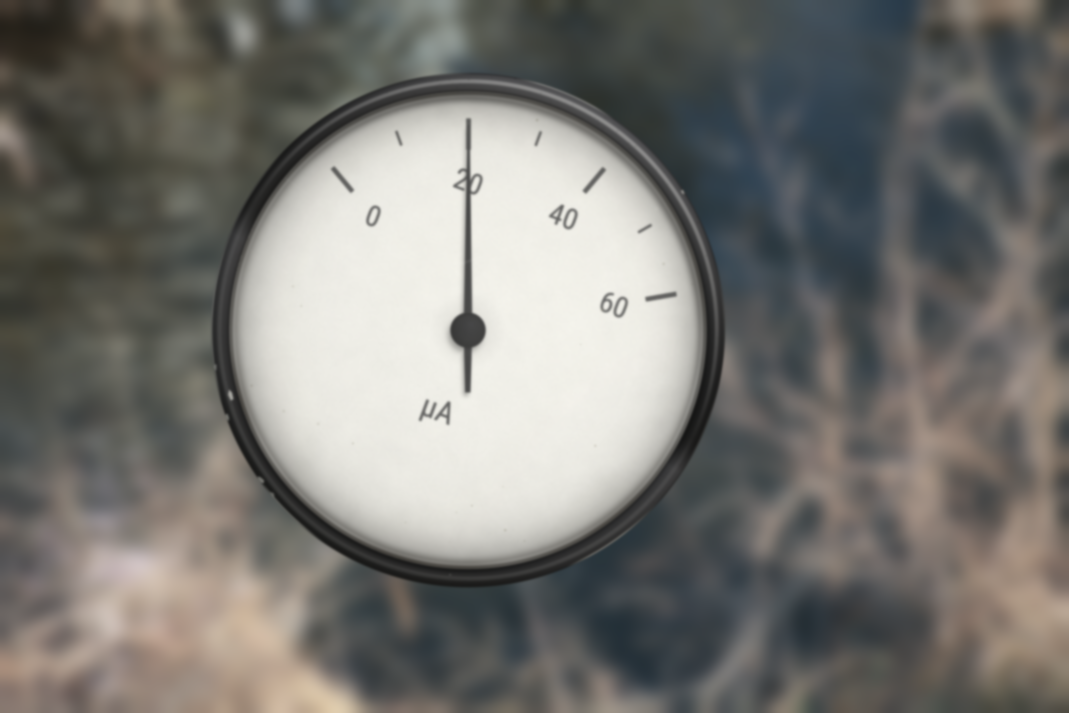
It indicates 20 µA
